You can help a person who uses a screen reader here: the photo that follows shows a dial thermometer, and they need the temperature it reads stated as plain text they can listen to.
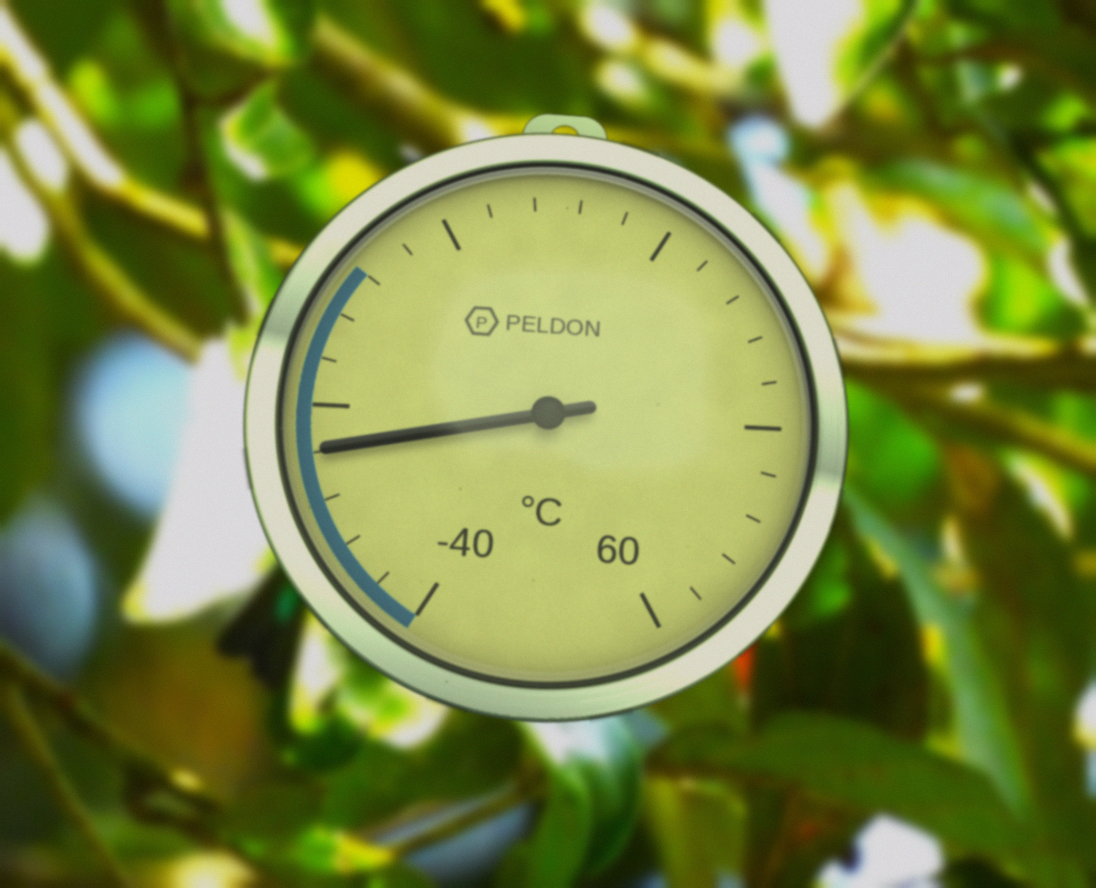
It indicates -24 °C
